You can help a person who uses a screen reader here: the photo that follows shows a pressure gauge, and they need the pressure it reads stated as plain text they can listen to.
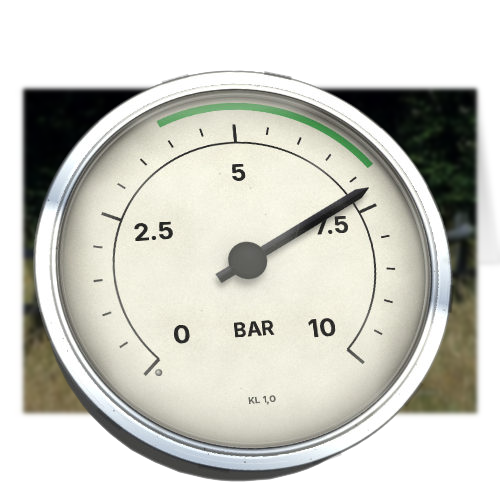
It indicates 7.25 bar
